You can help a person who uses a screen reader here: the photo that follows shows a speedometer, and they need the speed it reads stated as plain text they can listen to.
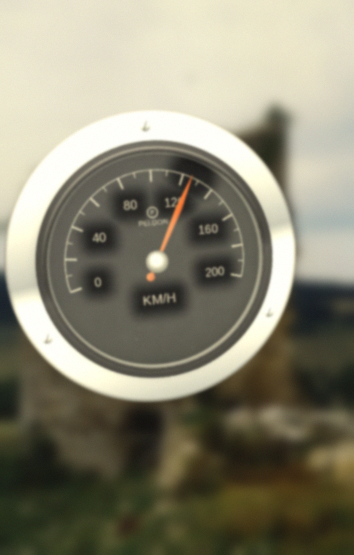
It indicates 125 km/h
